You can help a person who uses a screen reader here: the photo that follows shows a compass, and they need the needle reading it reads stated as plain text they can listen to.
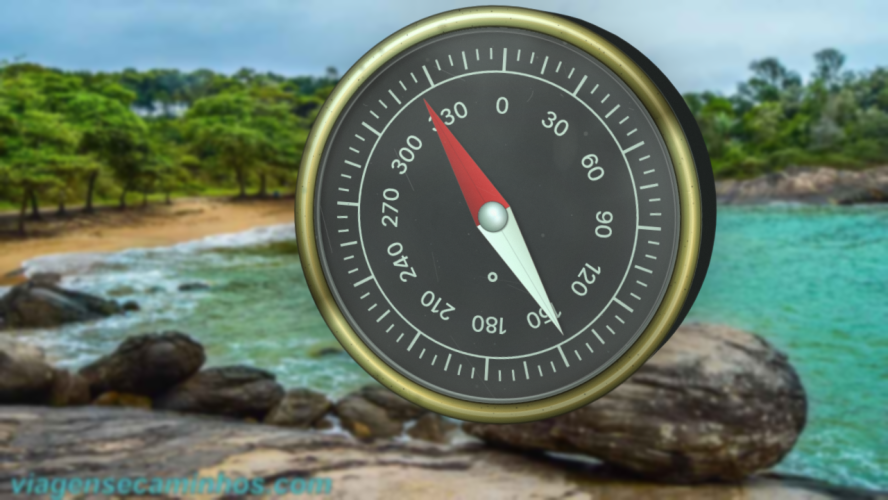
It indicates 325 °
